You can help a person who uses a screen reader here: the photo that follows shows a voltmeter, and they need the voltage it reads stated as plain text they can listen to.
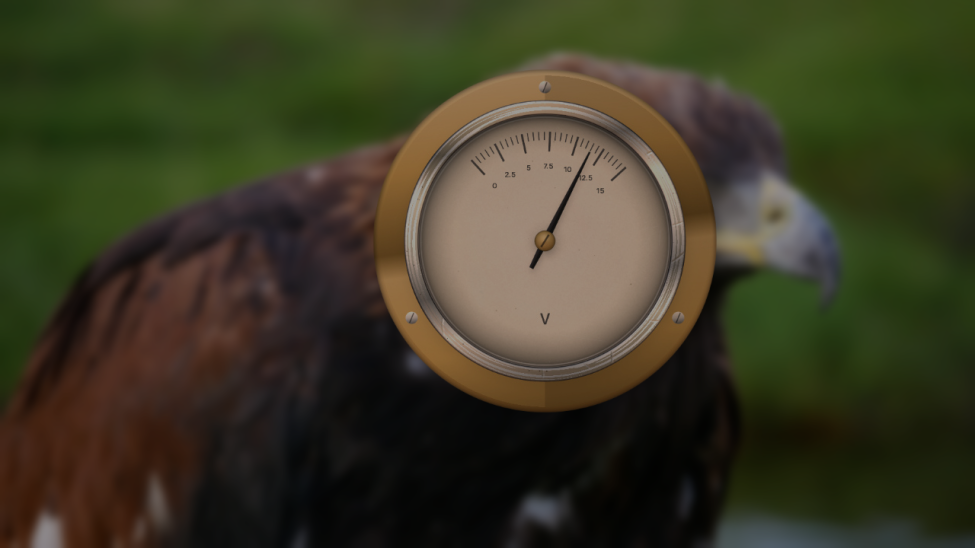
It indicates 11.5 V
